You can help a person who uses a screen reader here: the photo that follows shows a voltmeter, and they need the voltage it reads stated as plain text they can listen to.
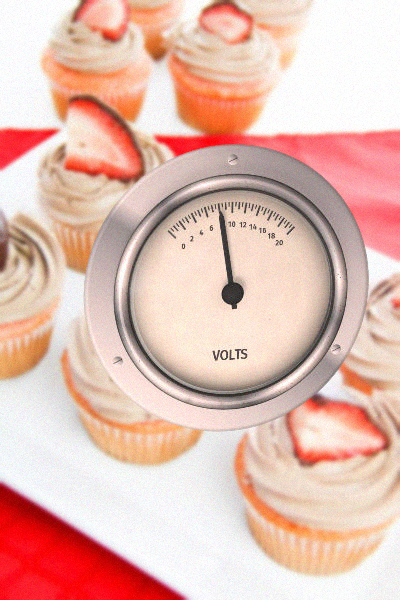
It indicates 8 V
